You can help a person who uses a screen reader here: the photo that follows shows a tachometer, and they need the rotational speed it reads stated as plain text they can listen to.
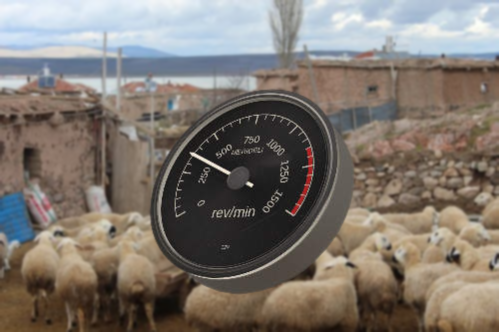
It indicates 350 rpm
